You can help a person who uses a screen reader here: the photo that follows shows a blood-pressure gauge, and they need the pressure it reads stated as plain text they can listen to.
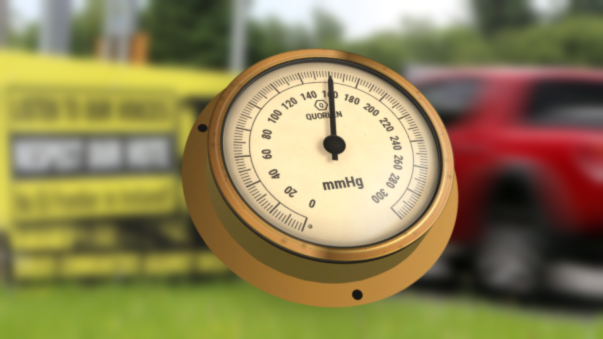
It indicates 160 mmHg
